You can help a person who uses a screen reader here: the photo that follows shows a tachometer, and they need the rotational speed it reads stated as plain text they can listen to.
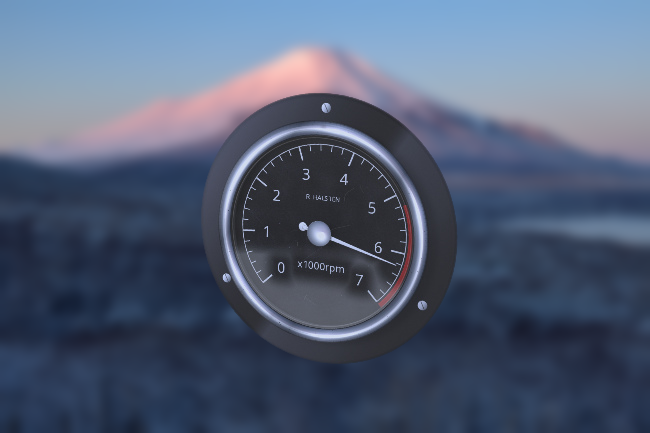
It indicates 6200 rpm
